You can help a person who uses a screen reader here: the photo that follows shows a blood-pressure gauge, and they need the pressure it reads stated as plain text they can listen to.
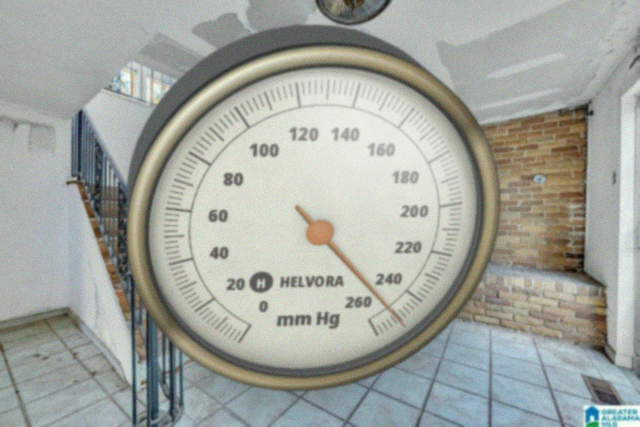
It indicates 250 mmHg
